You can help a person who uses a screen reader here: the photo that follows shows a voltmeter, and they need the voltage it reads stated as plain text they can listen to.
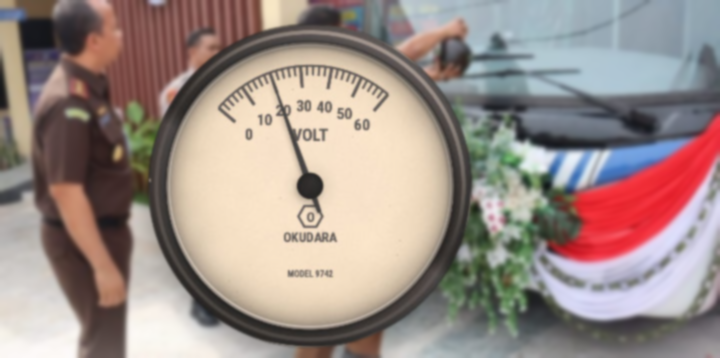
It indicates 20 V
